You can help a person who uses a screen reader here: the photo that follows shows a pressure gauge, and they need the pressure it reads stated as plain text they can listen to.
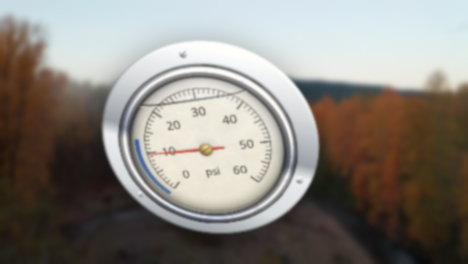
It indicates 10 psi
